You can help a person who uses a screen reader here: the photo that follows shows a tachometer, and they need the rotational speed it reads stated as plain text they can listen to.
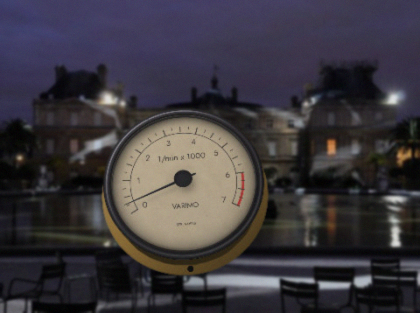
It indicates 250 rpm
